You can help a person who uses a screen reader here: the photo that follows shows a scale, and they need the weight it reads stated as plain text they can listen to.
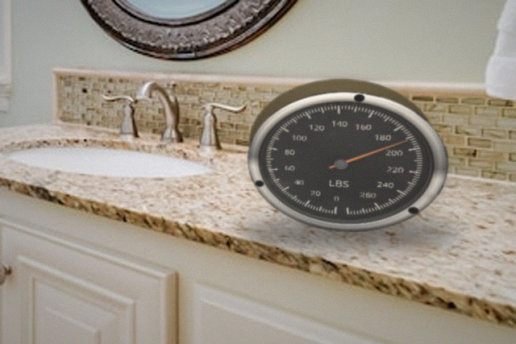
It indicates 190 lb
